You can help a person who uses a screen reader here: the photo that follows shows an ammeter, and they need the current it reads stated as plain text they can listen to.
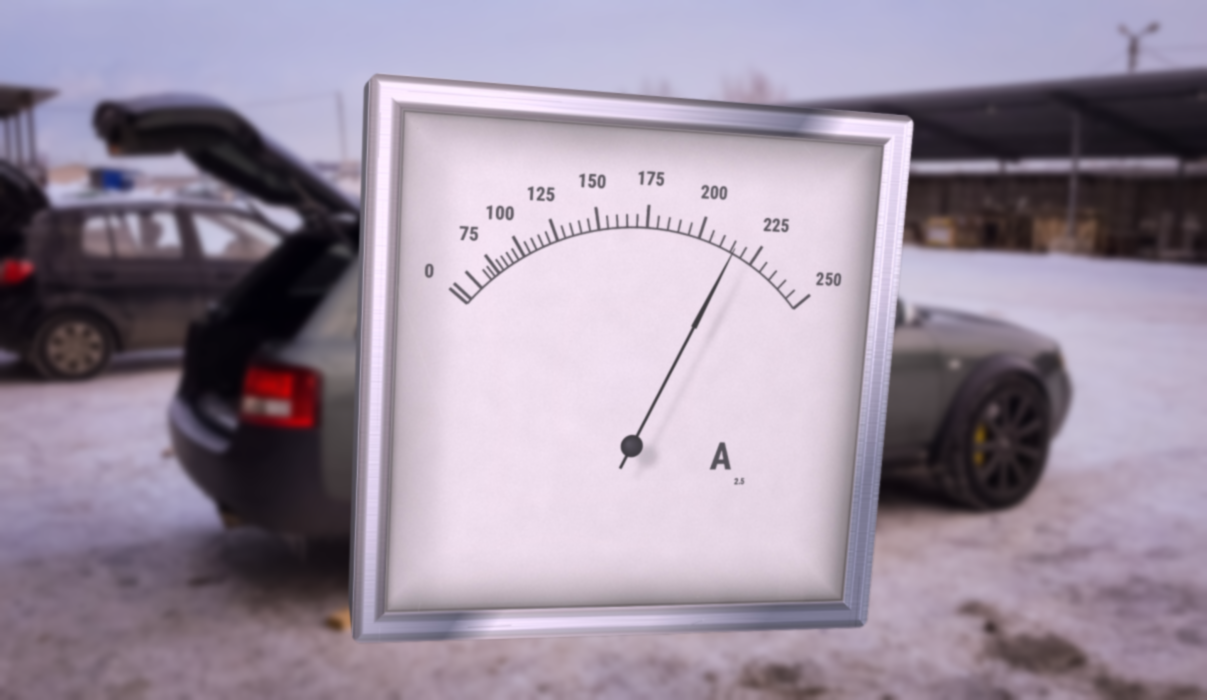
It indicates 215 A
